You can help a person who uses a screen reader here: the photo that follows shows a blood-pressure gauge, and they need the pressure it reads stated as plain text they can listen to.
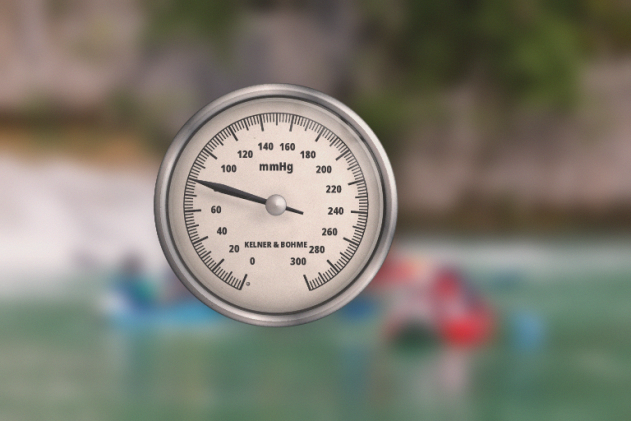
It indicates 80 mmHg
